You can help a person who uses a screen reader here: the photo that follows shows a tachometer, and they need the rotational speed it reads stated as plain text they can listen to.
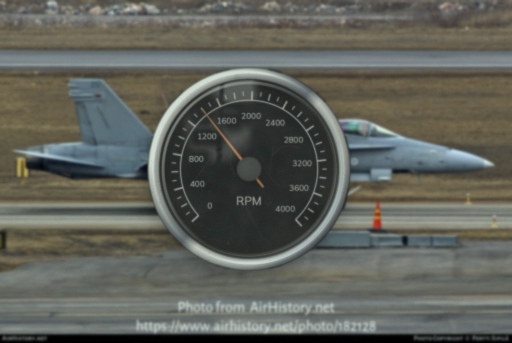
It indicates 1400 rpm
